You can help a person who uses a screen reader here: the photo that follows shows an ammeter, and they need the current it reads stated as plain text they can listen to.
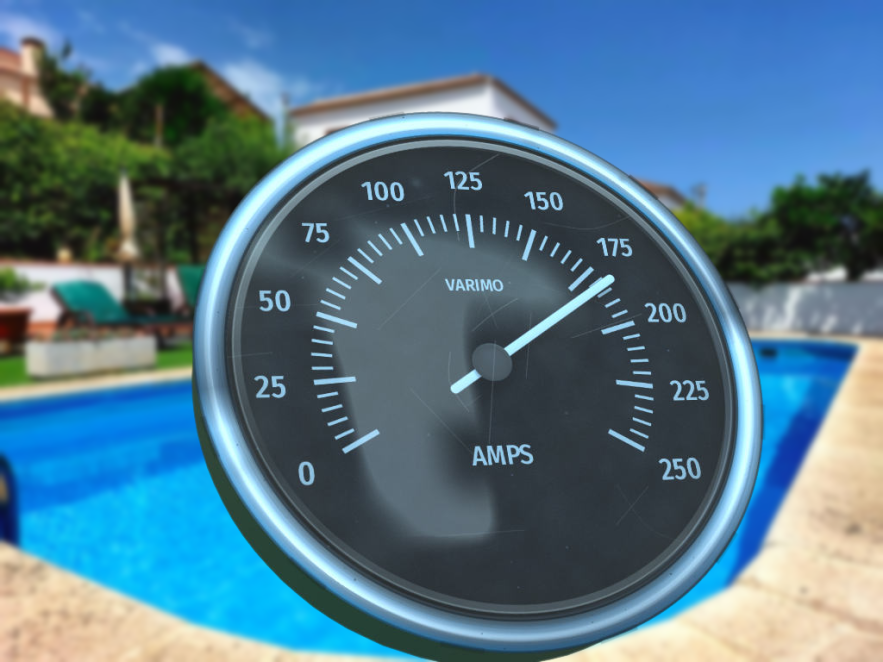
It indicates 182.5 A
